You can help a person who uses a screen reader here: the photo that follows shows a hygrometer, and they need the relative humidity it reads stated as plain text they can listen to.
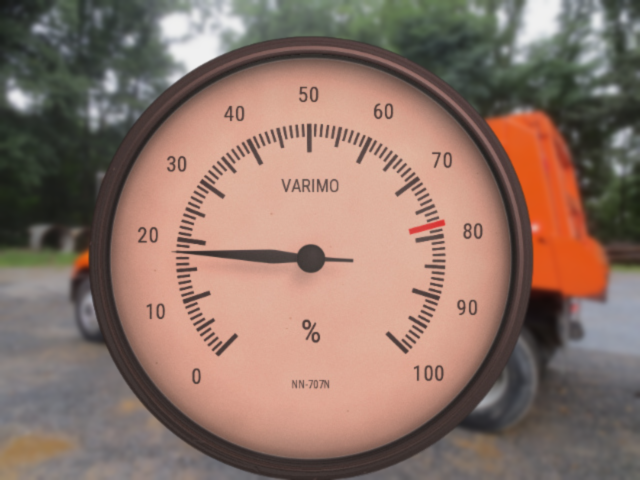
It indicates 18 %
